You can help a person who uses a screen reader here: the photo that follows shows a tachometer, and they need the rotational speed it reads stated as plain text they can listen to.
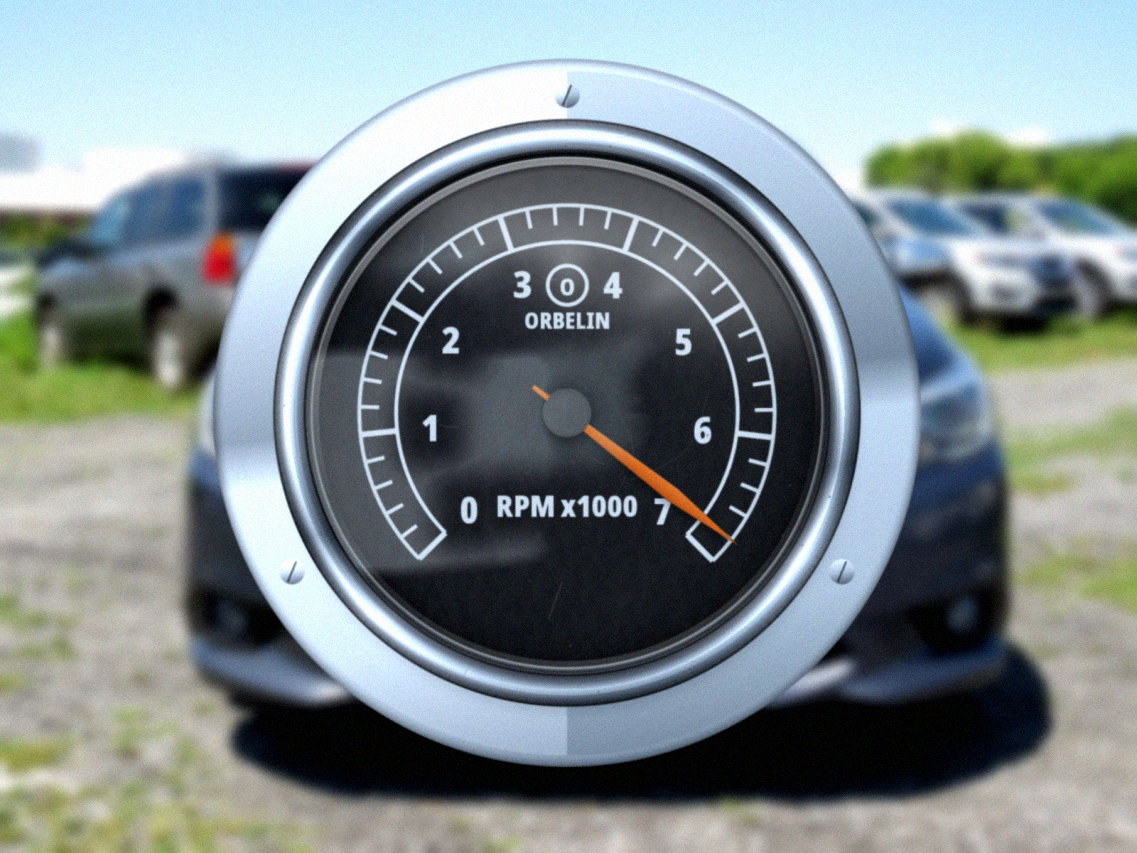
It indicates 6800 rpm
